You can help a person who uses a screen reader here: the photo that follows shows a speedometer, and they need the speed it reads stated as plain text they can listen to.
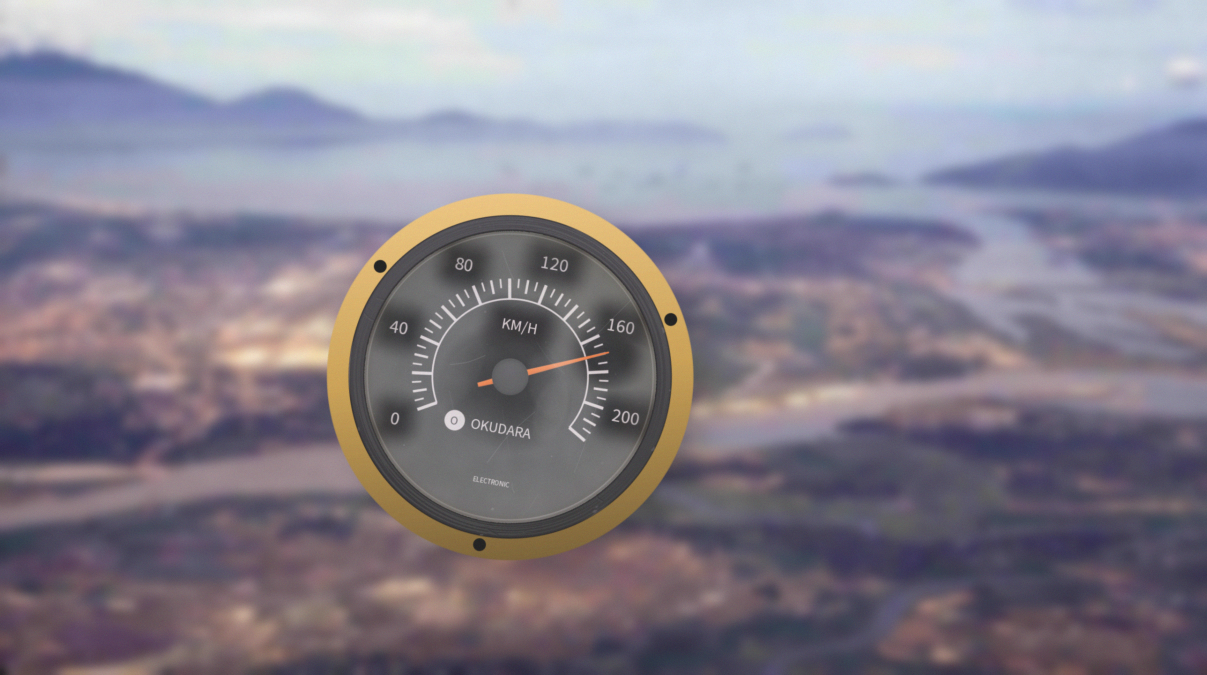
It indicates 170 km/h
